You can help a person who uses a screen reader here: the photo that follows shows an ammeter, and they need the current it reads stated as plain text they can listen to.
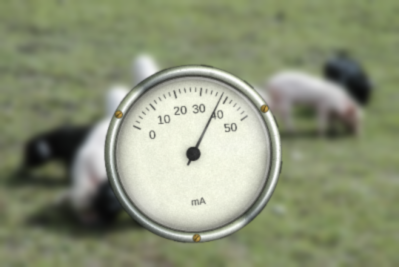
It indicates 38 mA
